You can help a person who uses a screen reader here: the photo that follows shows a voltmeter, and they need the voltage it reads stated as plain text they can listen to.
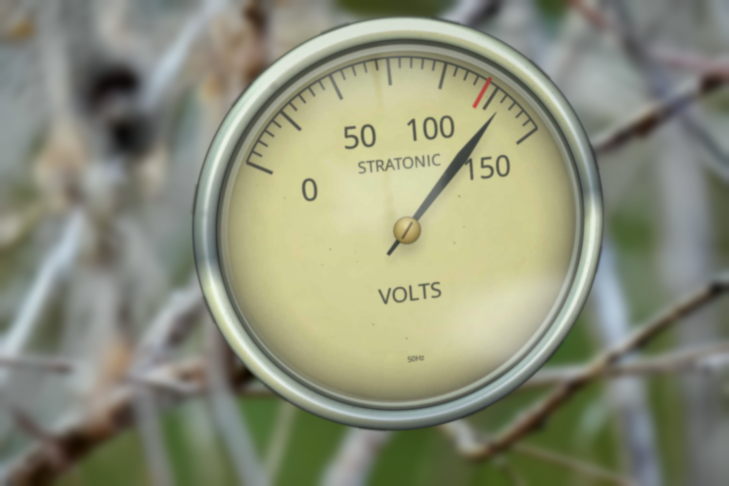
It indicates 130 V
